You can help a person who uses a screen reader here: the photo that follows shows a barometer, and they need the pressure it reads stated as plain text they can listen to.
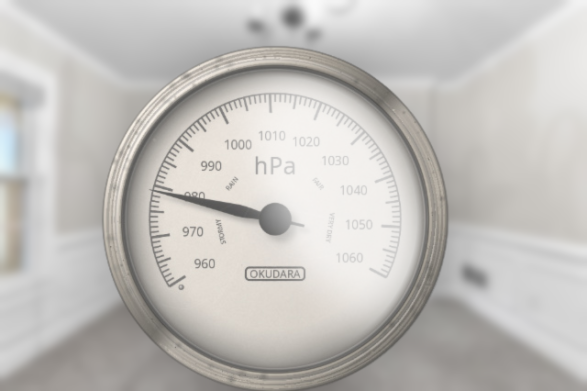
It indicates 979 hPa
